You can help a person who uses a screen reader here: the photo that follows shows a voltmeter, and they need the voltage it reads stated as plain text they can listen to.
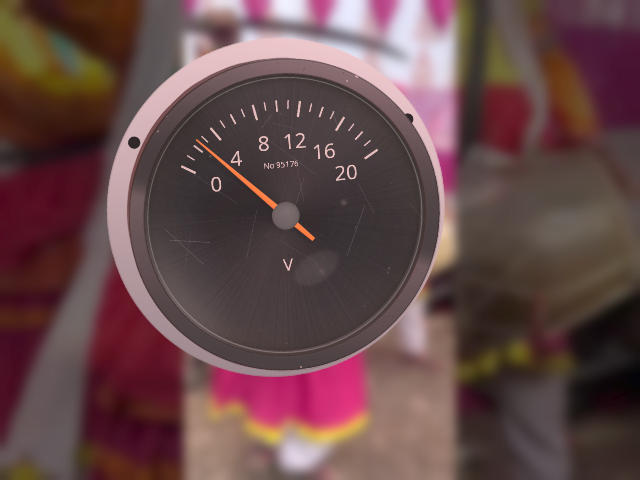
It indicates 2.5 V
